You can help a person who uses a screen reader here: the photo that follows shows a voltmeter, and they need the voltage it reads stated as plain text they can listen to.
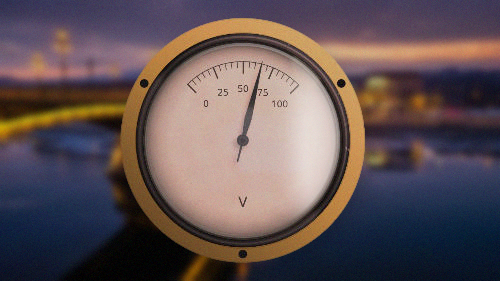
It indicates 65 V
